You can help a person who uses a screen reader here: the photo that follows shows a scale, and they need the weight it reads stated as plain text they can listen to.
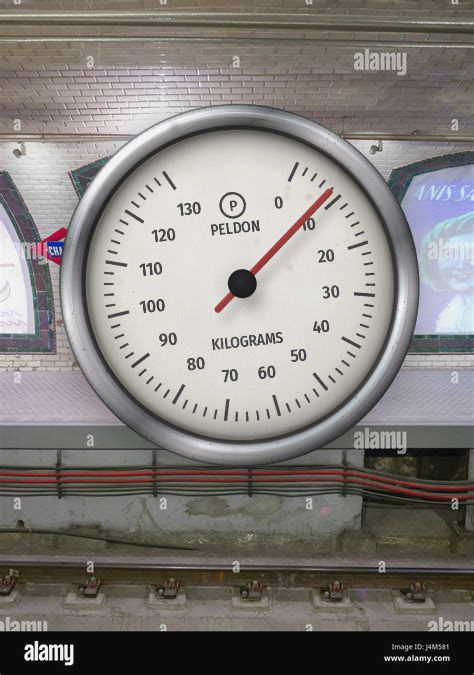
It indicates 8 kg
